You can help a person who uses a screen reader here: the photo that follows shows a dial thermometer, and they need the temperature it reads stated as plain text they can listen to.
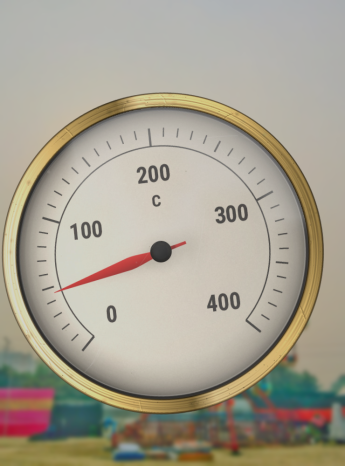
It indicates 45 °C
